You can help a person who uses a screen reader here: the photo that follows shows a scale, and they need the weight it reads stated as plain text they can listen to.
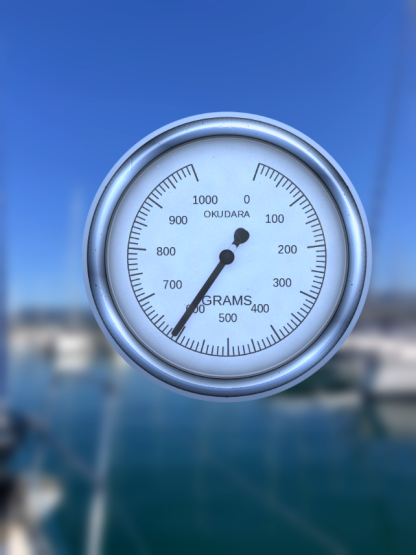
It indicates 610 g
